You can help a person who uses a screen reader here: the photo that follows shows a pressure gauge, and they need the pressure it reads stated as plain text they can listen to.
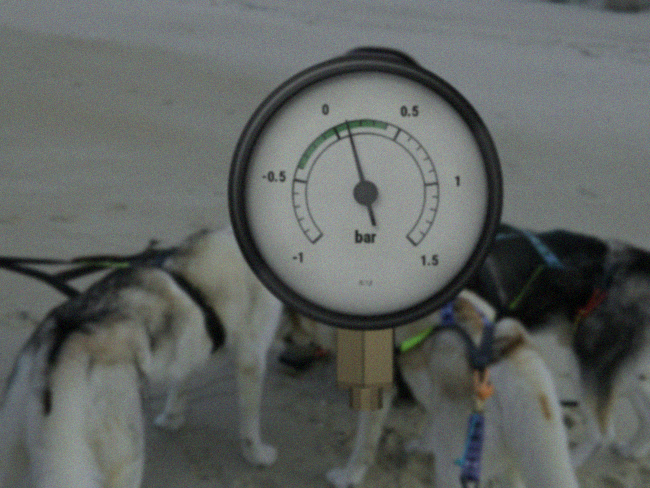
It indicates 0.1 bar
